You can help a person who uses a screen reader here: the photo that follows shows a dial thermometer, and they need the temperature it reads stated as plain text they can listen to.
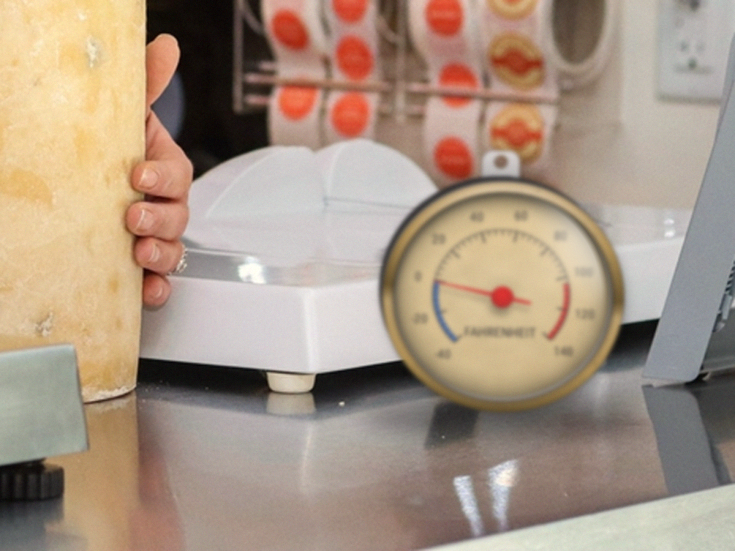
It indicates 0 °F
